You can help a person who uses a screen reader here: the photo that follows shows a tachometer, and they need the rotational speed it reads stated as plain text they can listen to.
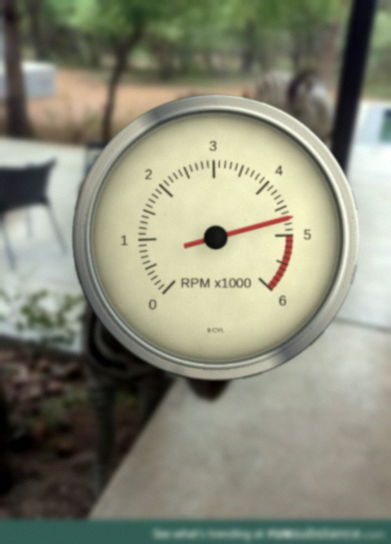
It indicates 4700 rpm
